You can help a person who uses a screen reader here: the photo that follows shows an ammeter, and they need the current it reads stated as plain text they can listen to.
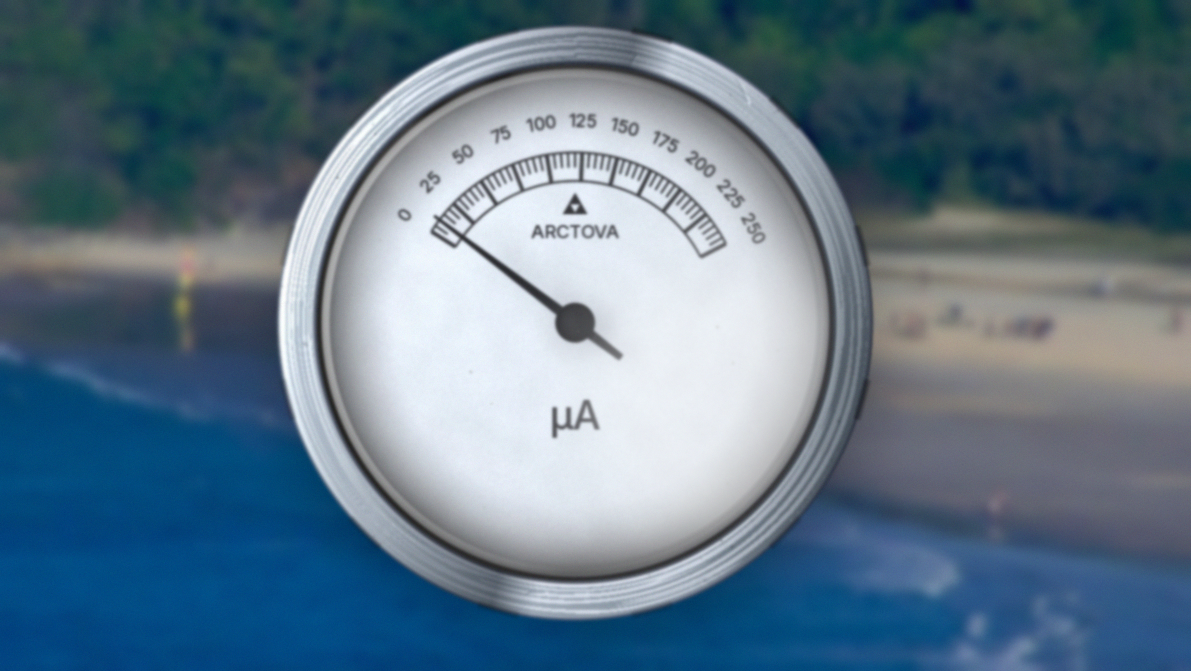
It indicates 10 µA
